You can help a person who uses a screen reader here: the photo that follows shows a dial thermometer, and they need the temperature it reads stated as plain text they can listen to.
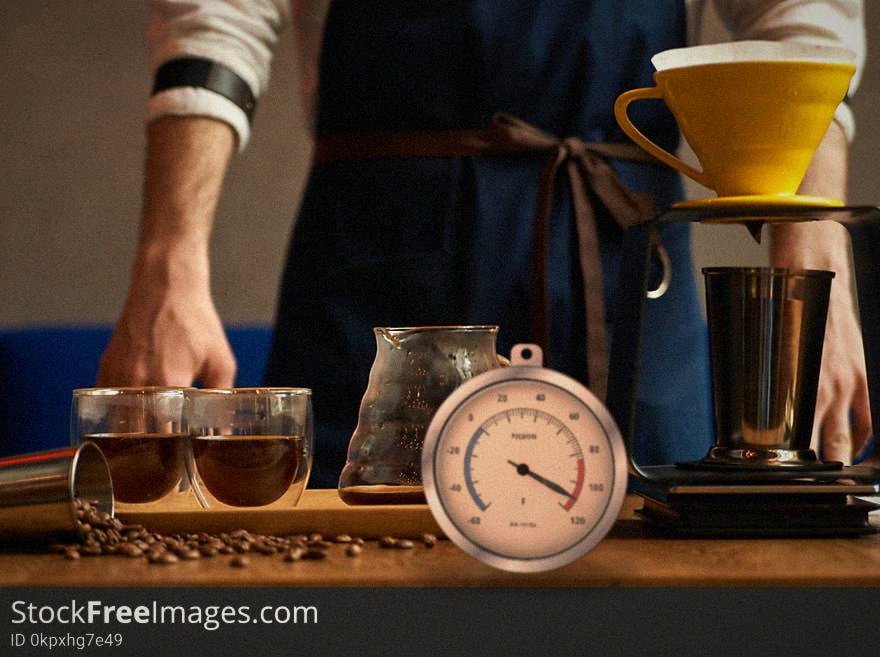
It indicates 110 °F
